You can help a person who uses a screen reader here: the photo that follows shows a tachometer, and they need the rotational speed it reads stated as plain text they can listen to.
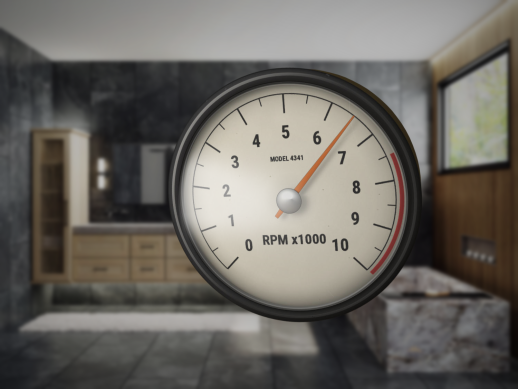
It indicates 6500 rpm
